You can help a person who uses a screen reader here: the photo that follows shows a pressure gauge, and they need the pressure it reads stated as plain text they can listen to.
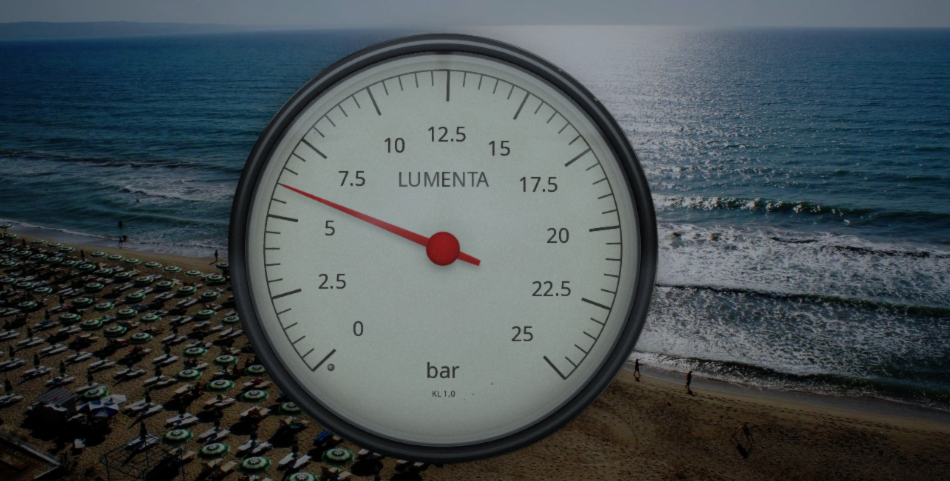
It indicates 6 bar
